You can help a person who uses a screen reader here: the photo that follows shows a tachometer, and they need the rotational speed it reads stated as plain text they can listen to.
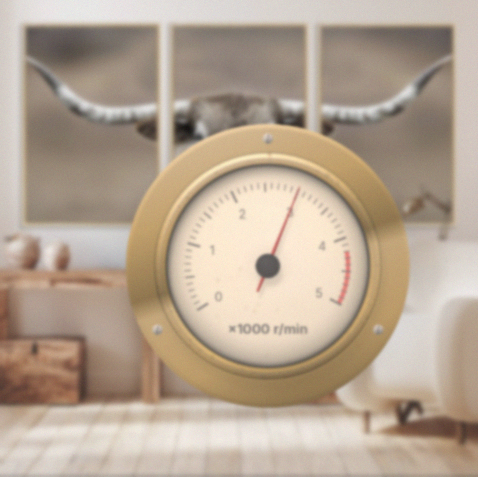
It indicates 3000 rpm
